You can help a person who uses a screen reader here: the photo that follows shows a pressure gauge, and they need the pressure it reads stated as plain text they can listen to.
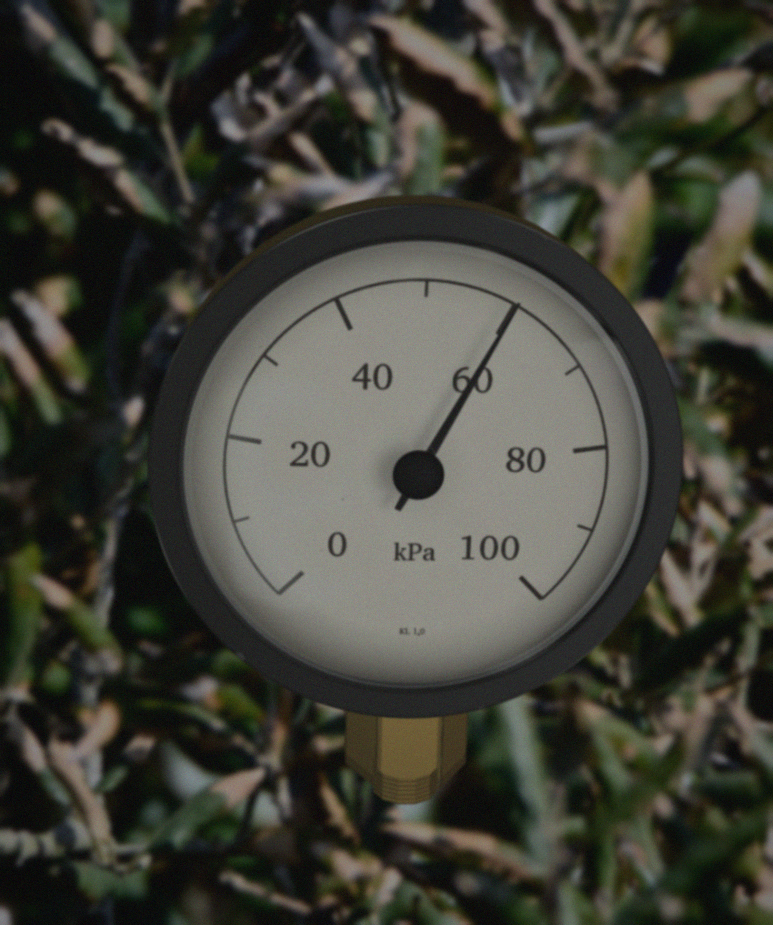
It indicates 60 kPa
